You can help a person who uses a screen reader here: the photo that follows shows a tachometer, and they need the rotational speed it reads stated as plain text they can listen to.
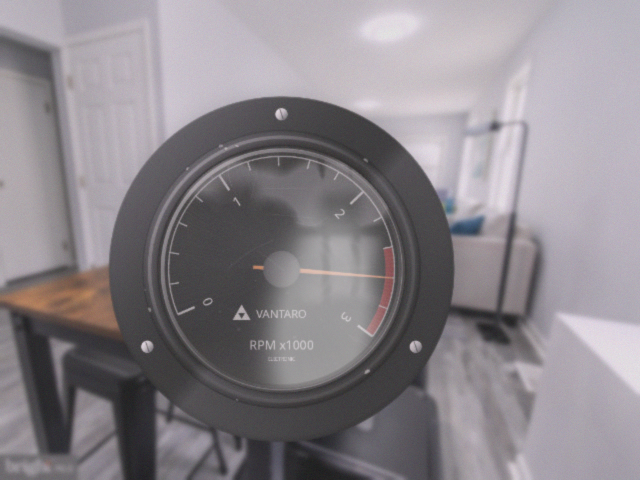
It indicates 2600 rpm
